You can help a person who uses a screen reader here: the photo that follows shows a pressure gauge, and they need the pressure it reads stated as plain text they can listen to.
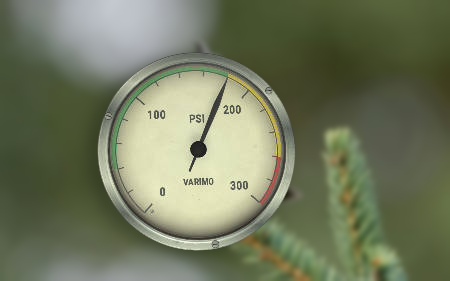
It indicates 180 psi
